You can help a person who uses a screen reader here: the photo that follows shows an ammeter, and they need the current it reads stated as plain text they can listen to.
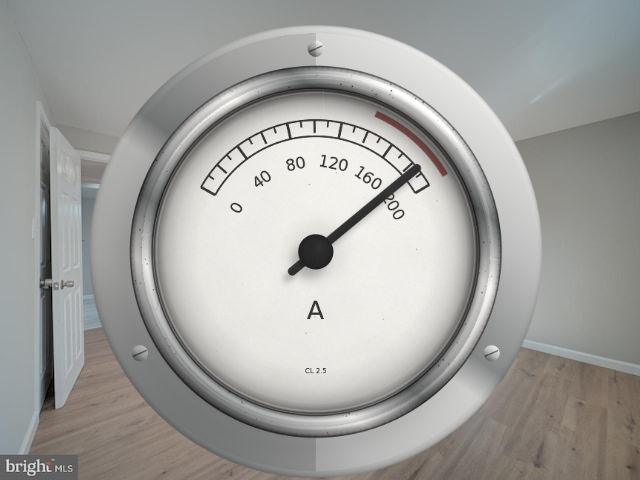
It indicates 185 A
